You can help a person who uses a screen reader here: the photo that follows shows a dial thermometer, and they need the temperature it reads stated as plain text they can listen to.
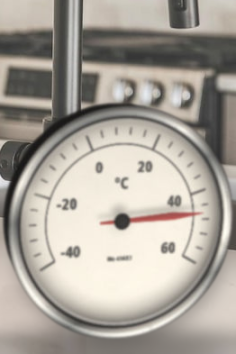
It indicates 46 °C
